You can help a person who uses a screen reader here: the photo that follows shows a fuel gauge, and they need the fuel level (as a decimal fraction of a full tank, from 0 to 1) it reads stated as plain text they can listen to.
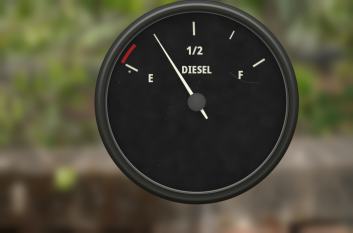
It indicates 0.25
